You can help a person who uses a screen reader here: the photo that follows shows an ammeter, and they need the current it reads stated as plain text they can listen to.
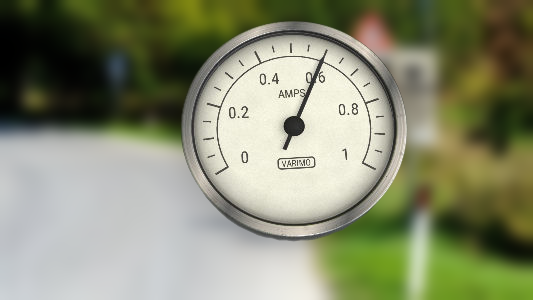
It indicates 0.6 A
